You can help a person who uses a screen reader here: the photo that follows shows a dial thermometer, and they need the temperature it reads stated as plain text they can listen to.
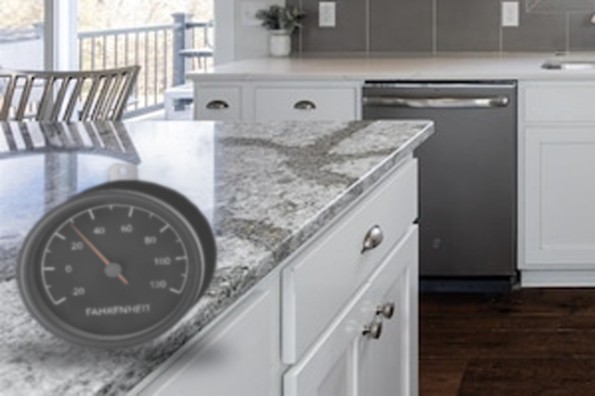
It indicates 30 °F
